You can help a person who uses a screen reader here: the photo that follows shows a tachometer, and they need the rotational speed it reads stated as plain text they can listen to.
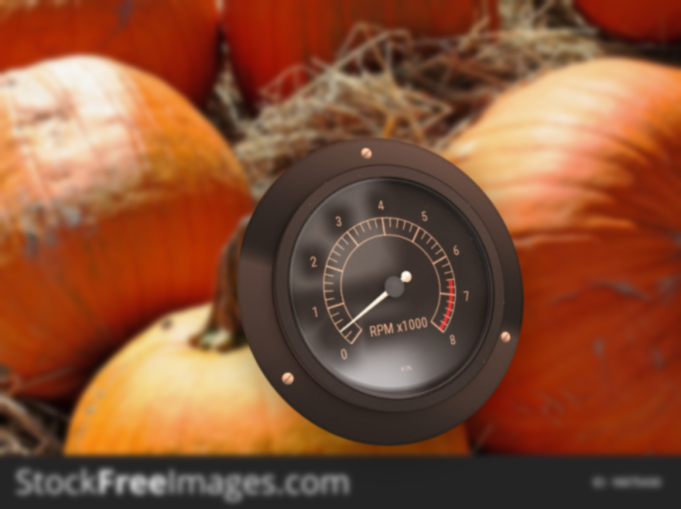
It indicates 400 rpm
